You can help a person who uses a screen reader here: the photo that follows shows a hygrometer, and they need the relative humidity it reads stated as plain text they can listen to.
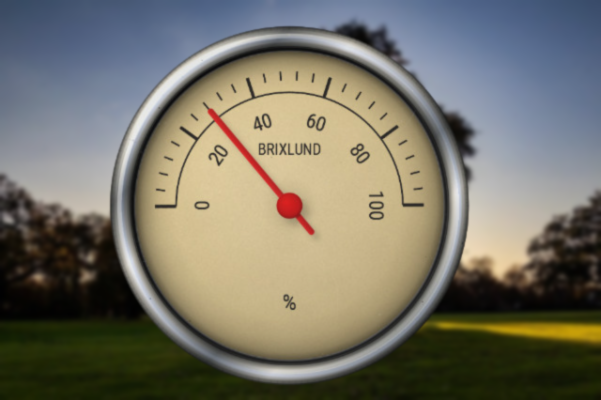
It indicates 28 %
